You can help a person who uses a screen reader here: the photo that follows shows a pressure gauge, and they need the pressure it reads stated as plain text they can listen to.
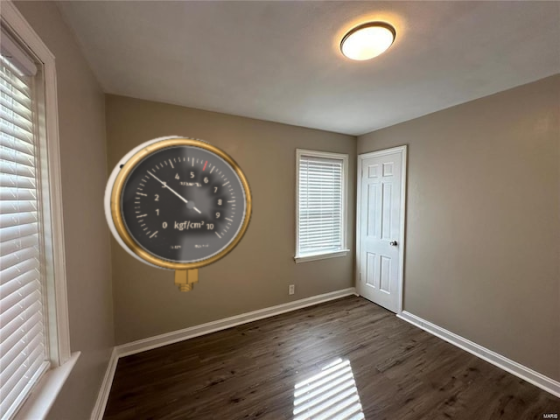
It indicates 3 kg/cm²
